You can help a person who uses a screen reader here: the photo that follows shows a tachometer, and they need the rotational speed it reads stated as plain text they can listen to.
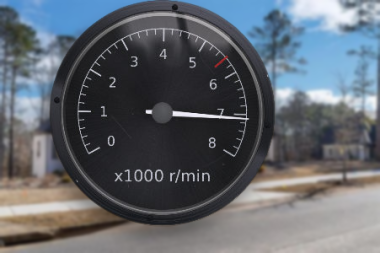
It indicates 7100 rpm
